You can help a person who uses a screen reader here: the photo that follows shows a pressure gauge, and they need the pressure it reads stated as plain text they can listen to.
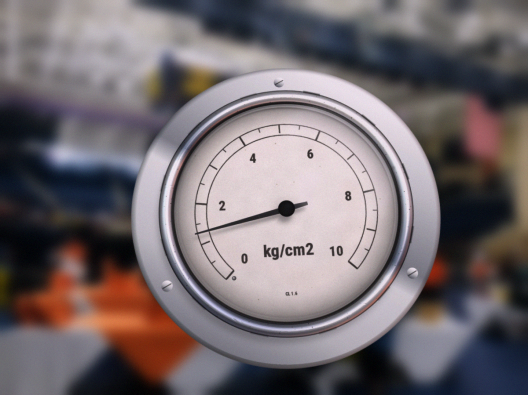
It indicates 1.25 kg/cm²
